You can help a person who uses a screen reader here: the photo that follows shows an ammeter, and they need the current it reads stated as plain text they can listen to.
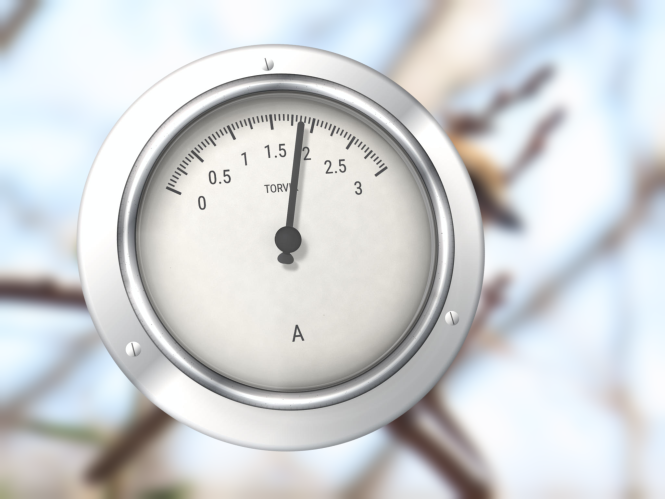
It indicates 1.85 A
